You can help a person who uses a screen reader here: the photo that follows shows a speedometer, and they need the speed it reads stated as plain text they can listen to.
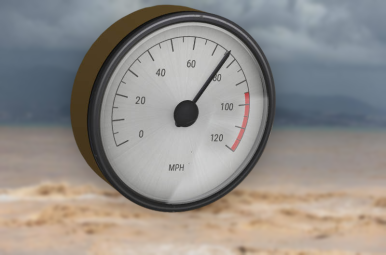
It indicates 75 mph
